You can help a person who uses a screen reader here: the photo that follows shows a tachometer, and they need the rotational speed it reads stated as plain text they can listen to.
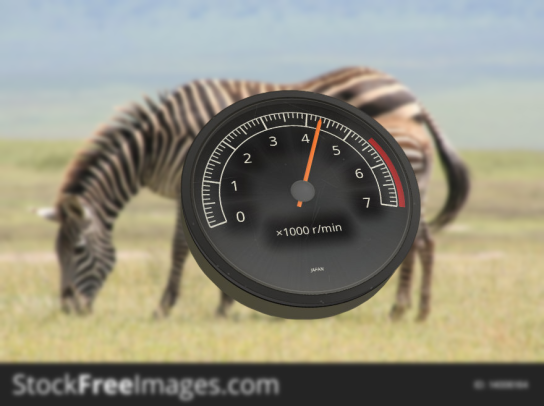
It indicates 4300 rpm
